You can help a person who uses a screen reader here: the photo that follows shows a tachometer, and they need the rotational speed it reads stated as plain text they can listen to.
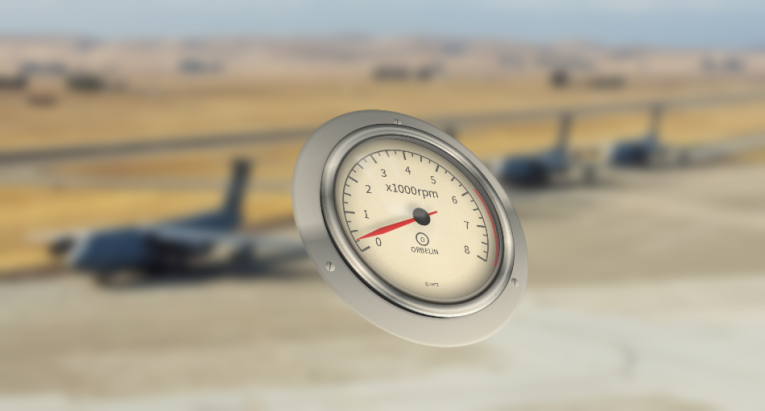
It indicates 250 rpm
